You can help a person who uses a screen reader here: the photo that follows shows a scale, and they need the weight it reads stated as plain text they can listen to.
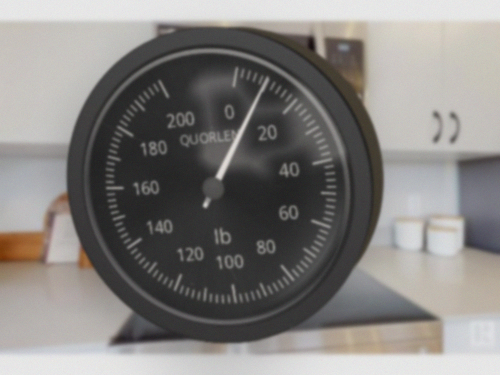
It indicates 10 lb
